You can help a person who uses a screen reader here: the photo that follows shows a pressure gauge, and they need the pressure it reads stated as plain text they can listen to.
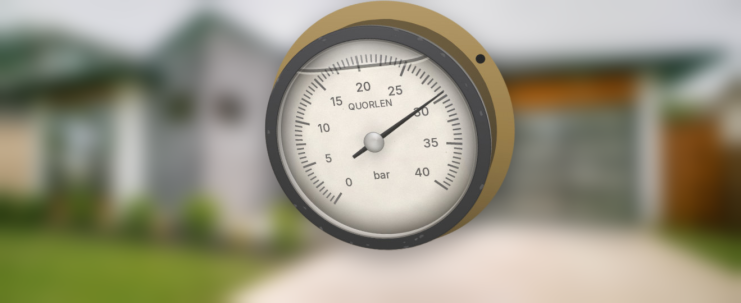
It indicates 29.5 bar
